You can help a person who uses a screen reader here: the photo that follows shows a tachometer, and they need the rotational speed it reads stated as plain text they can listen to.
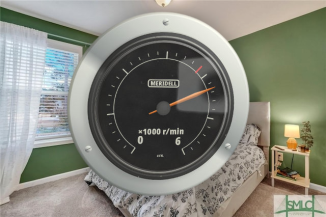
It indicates 4300 rpm
